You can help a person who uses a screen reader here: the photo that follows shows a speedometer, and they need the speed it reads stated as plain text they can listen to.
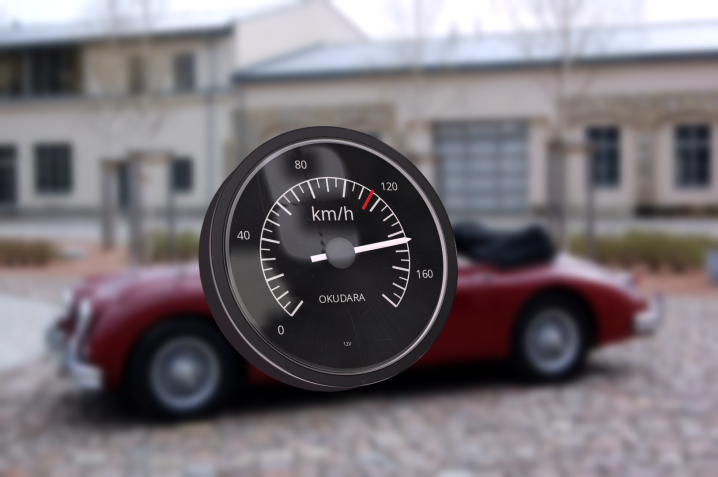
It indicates 145 km/h
